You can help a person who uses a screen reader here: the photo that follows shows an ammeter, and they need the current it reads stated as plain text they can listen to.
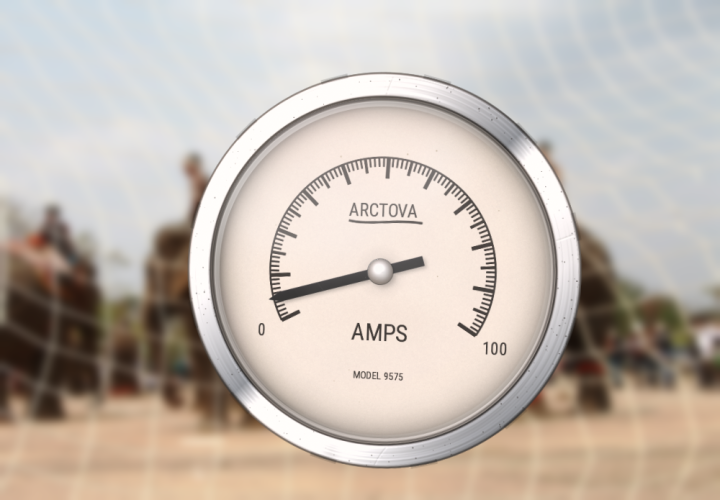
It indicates 5 A
